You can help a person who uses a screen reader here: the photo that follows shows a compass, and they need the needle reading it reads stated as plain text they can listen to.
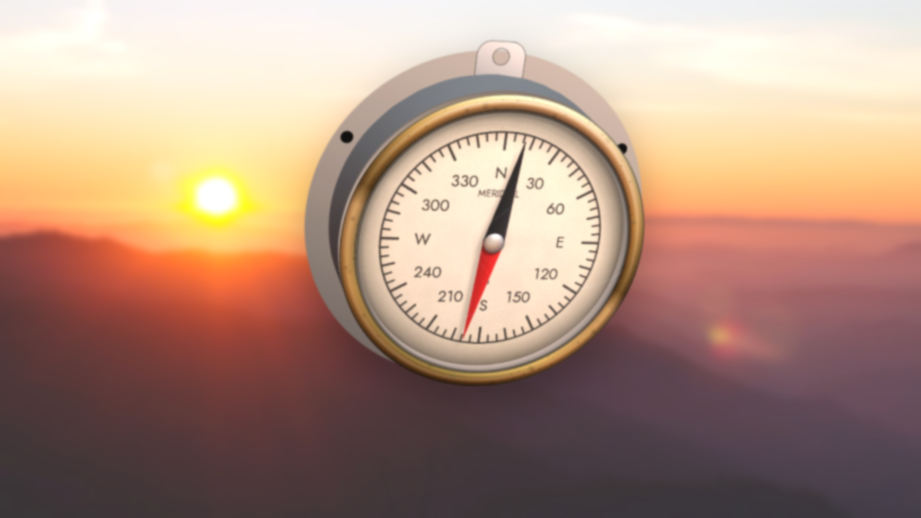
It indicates 190 °
